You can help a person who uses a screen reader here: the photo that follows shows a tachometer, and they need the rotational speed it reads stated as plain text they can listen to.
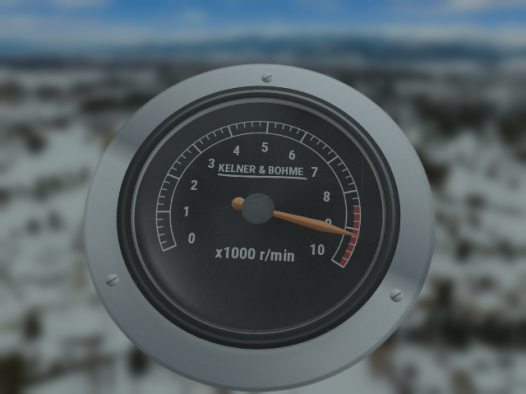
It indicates 9200 rpm
